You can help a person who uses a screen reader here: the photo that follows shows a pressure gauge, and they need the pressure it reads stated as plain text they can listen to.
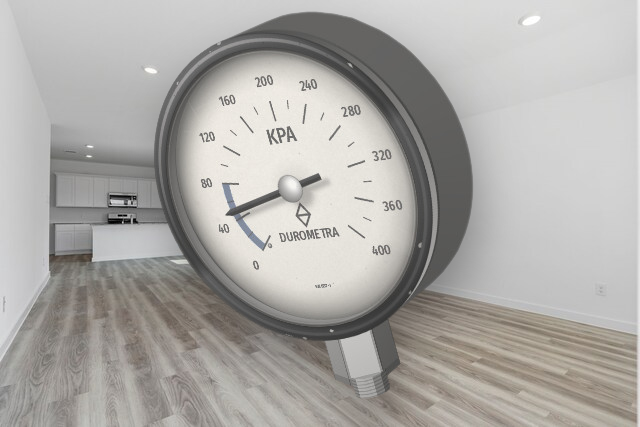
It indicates 50 kPa
